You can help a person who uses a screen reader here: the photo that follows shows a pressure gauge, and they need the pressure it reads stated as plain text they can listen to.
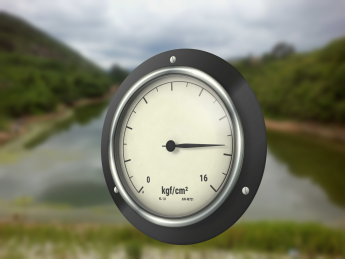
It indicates 13.5 kg/cm²
